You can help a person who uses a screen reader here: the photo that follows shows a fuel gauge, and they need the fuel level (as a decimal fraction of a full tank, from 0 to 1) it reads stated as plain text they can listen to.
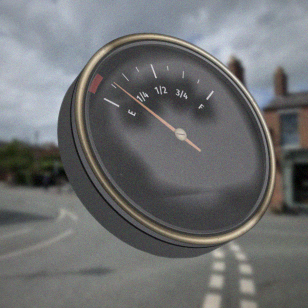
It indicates 0.125
